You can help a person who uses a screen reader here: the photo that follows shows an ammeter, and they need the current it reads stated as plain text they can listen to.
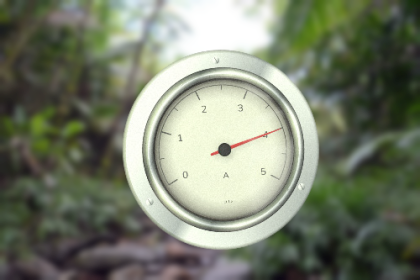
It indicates 4 A
